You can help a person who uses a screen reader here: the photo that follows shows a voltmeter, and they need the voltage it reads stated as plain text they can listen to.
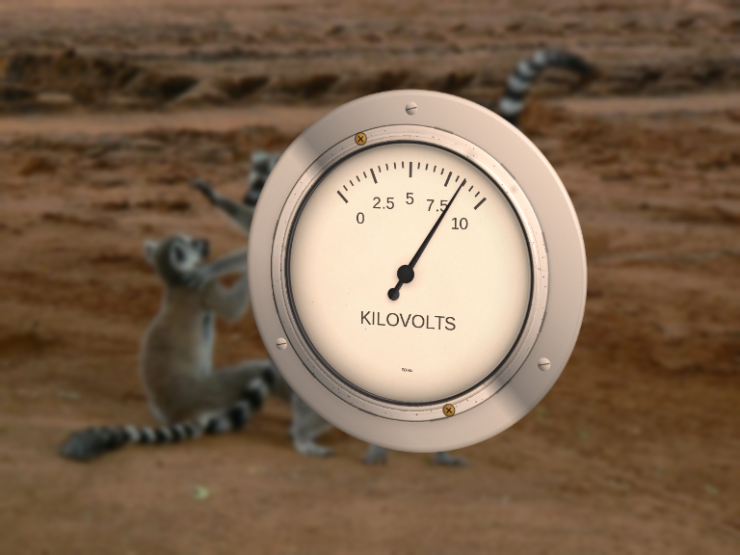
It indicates 8.5 kV
